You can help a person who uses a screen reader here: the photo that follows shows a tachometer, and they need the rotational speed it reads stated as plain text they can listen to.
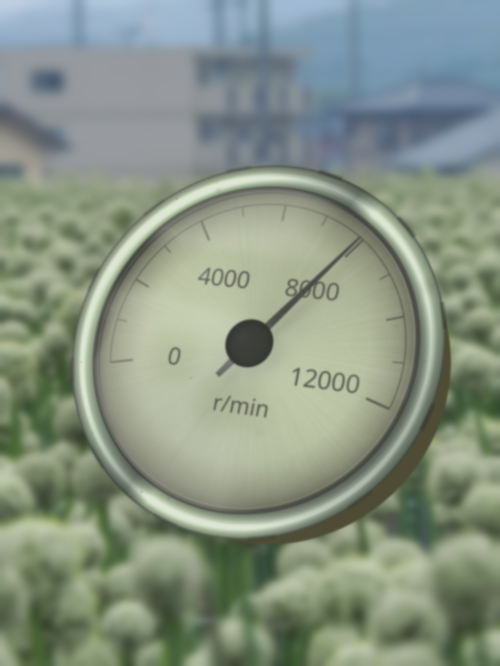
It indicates 8000 rpm
